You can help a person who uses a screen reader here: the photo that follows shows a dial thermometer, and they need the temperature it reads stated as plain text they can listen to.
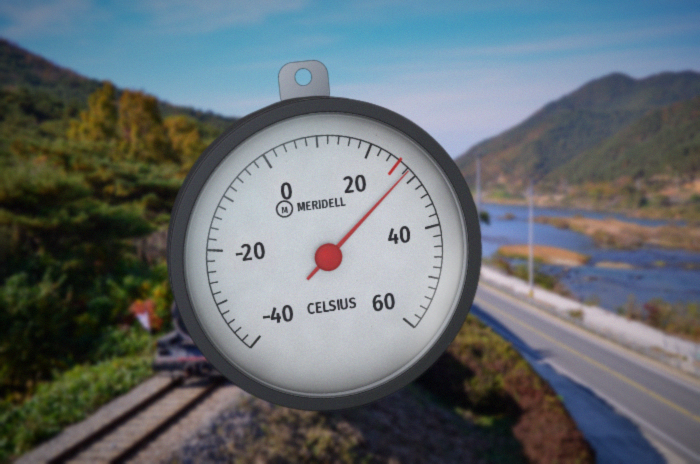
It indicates 28 °C
